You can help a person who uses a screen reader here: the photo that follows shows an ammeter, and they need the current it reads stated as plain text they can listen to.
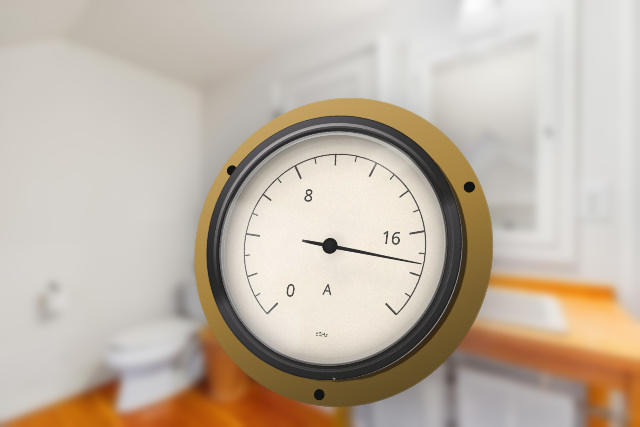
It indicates 17.5 A
